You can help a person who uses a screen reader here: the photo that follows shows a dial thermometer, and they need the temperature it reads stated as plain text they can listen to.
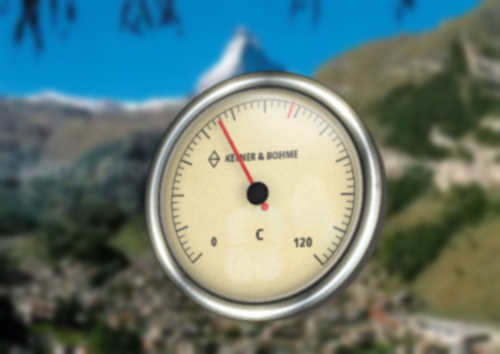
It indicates 46 °C
